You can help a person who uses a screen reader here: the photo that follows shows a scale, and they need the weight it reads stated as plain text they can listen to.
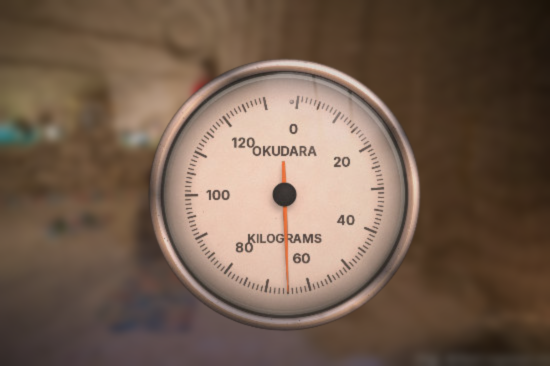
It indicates 65 kg
